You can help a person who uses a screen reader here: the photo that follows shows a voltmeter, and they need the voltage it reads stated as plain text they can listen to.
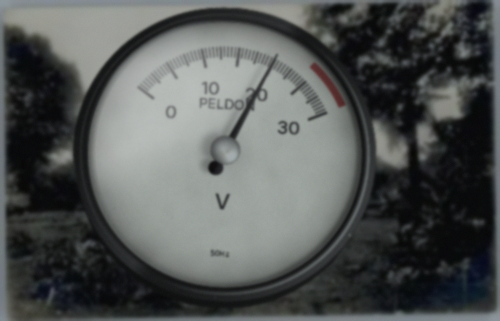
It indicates 20 V
